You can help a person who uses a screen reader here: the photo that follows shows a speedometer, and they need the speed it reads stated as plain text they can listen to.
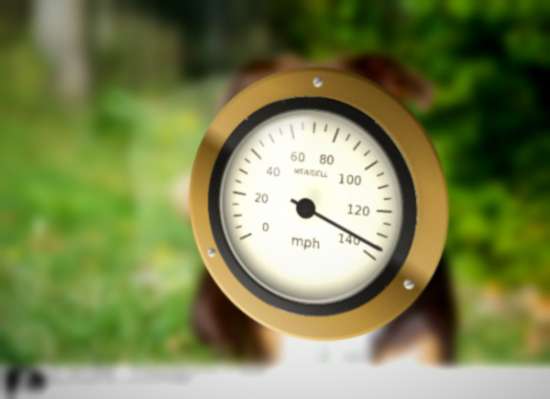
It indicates 135 mph
